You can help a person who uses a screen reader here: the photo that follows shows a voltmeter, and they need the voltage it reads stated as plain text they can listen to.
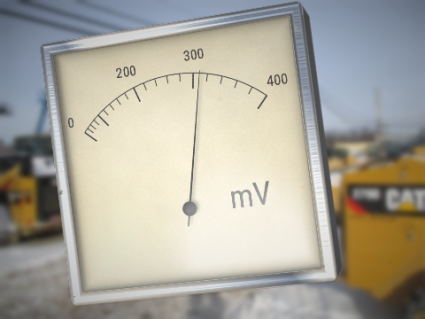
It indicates 310 mV
